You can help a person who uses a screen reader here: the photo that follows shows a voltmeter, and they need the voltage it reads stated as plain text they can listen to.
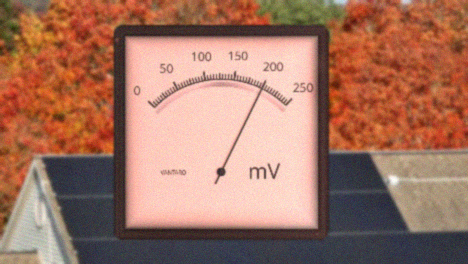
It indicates 200 mV
